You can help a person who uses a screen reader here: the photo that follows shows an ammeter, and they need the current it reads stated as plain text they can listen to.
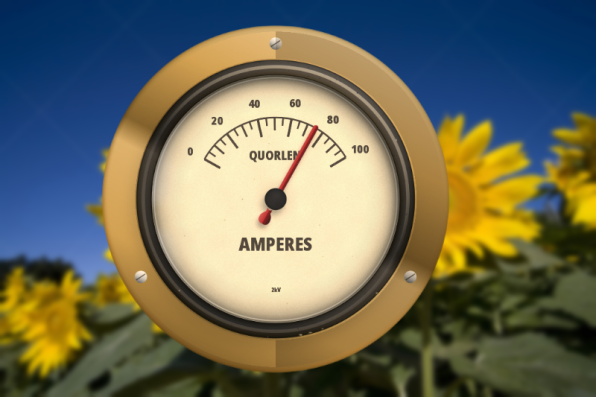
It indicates 75 A
